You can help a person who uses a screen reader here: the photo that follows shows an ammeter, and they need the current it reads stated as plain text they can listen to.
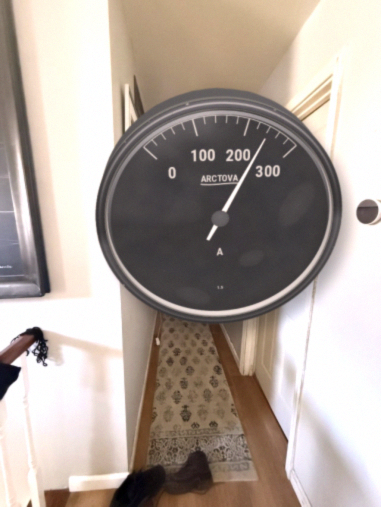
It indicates 240 A
